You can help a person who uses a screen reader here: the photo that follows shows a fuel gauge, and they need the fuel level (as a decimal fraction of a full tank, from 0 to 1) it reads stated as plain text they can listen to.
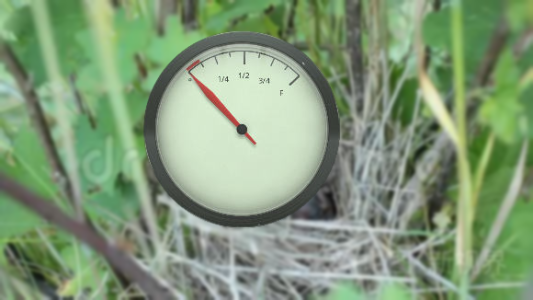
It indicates 0
